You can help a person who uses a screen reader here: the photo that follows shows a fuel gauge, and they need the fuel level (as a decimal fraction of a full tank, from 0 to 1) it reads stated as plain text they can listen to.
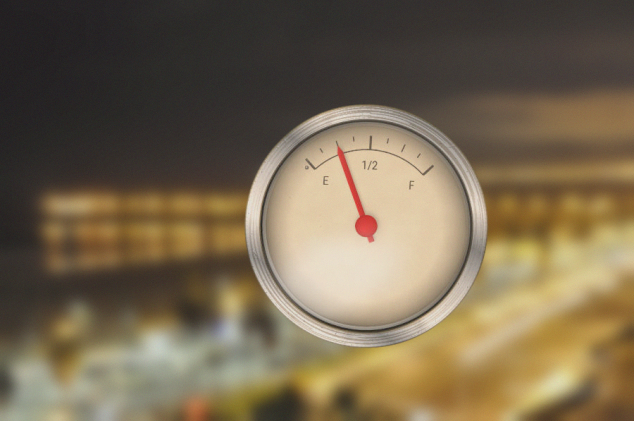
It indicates 0.25
